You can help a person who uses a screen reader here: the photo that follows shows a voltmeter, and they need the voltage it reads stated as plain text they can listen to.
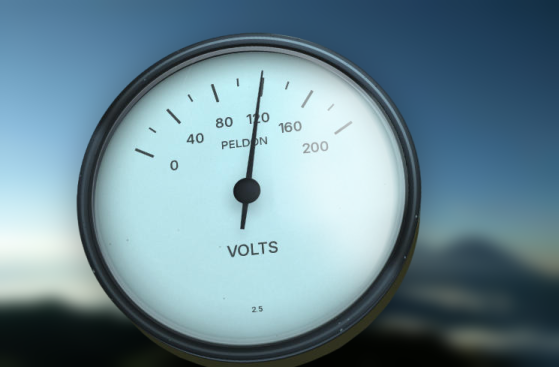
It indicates 120 V
